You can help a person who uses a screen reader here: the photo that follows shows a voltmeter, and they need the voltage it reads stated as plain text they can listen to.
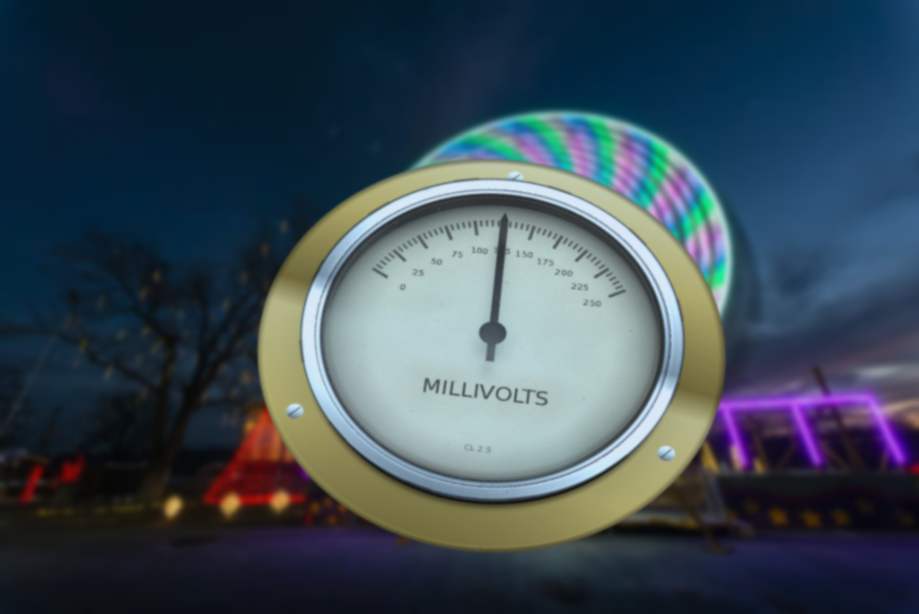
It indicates 125 mV
